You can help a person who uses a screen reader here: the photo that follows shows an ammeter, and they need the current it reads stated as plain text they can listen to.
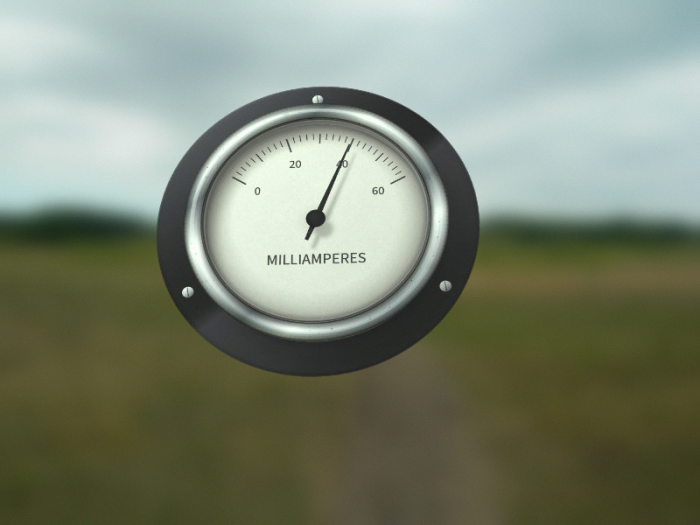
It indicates 40 mA
